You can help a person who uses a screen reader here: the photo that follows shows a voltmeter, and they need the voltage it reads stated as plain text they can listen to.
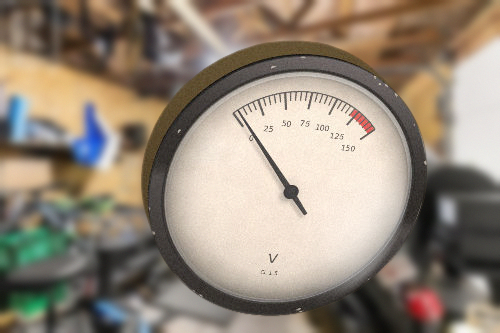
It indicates 5 V
